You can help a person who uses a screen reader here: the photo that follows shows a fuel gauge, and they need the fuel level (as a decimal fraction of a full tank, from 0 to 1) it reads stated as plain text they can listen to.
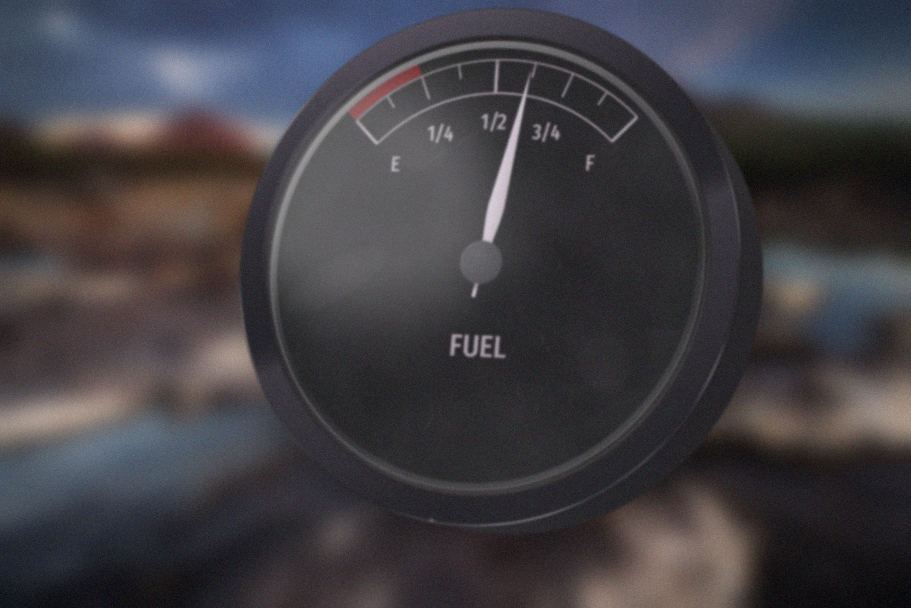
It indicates 0.625
